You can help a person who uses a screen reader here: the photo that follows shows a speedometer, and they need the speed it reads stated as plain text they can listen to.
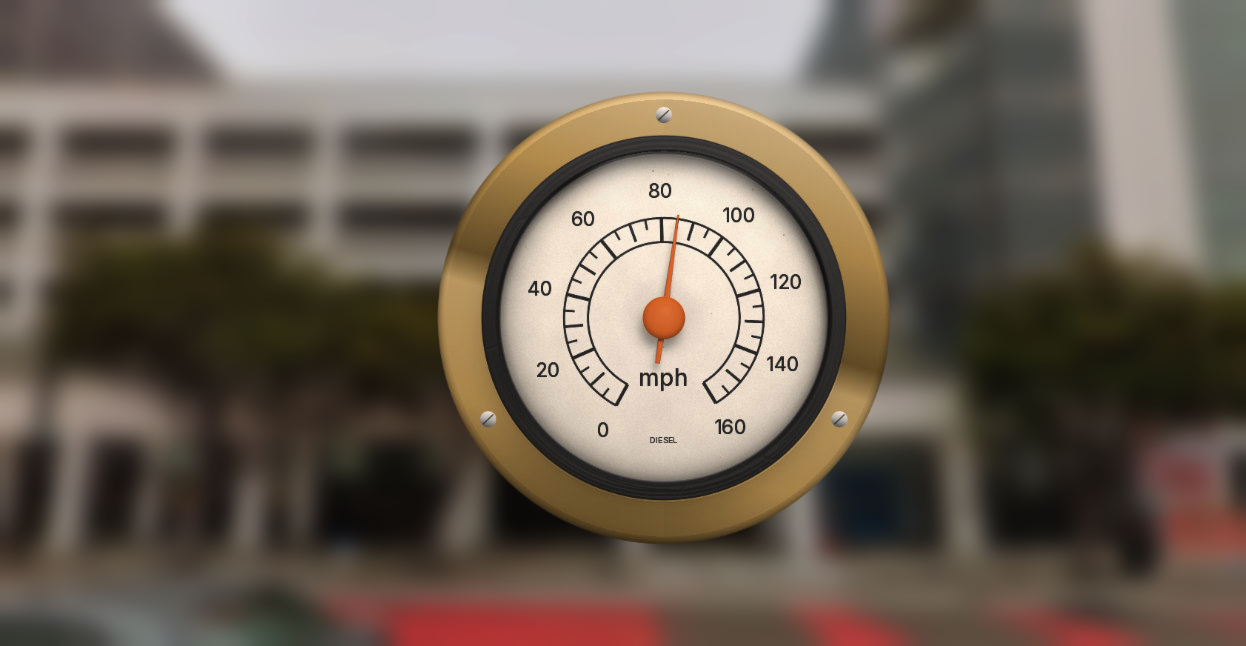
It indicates 85 mph
